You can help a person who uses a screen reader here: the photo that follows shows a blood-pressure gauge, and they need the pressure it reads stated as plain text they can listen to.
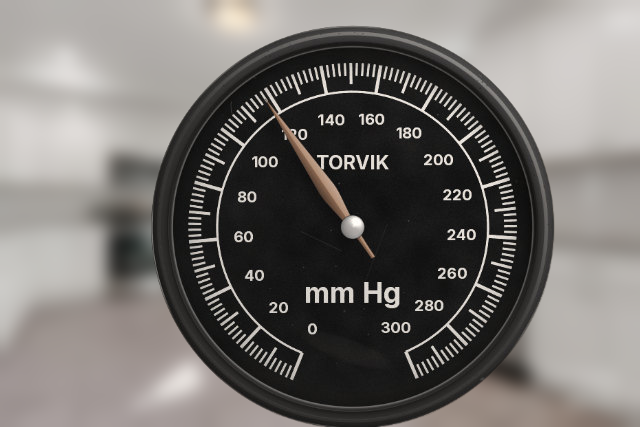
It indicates 118 mmHg
